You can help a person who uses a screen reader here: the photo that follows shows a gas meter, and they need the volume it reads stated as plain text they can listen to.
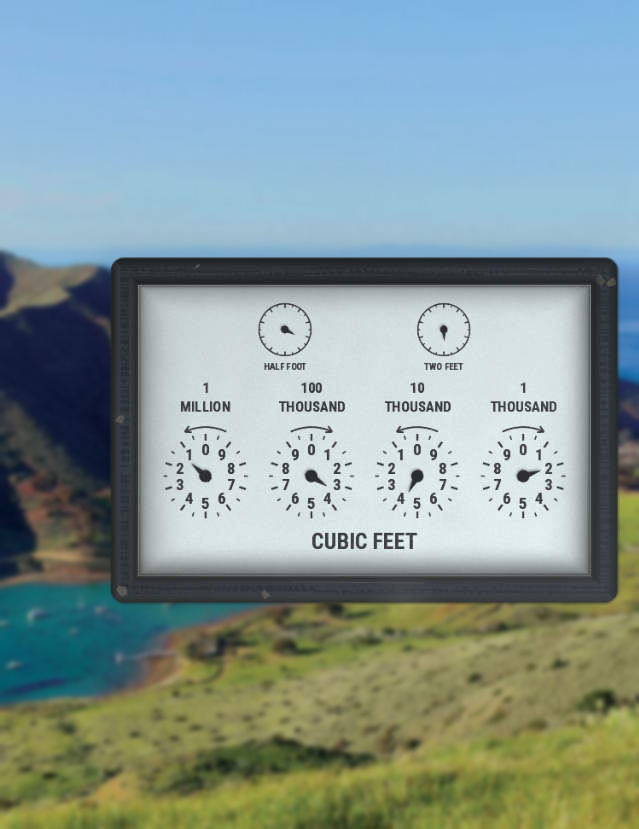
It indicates 134200 ft³
